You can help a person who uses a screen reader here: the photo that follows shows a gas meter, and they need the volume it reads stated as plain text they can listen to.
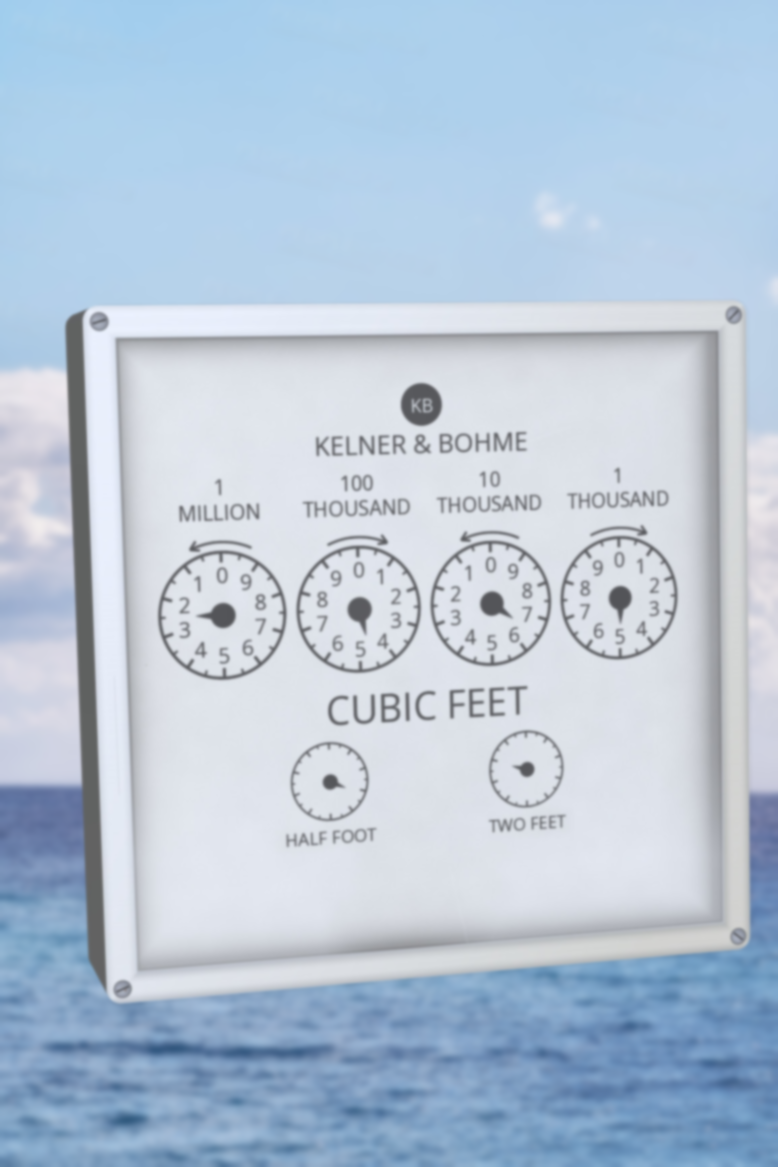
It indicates 246500 ft³
